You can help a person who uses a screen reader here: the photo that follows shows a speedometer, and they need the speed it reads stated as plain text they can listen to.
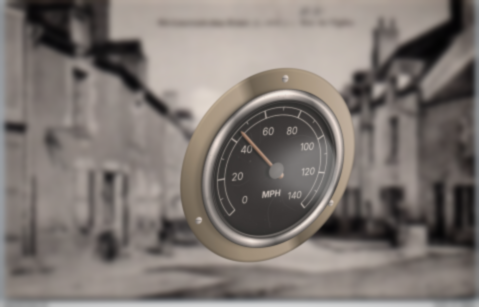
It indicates 45 mph
